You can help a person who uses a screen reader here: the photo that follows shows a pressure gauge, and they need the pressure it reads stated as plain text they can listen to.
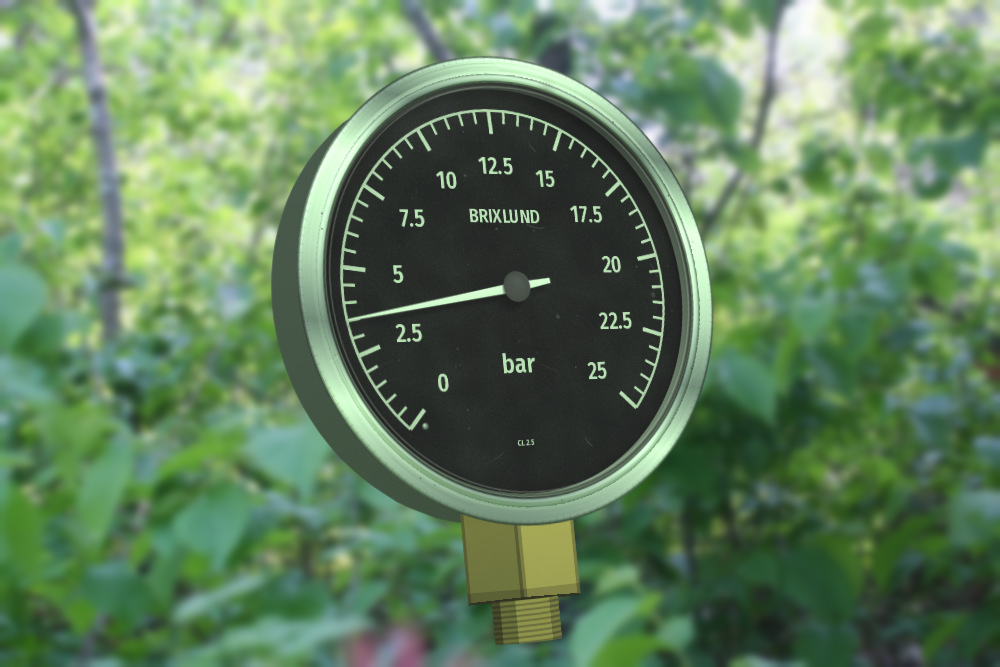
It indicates 3.5 bar
